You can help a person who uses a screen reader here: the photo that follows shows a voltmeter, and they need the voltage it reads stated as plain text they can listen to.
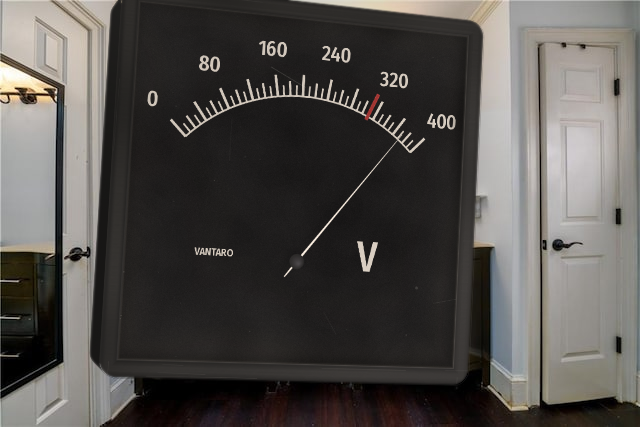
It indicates 370 V
